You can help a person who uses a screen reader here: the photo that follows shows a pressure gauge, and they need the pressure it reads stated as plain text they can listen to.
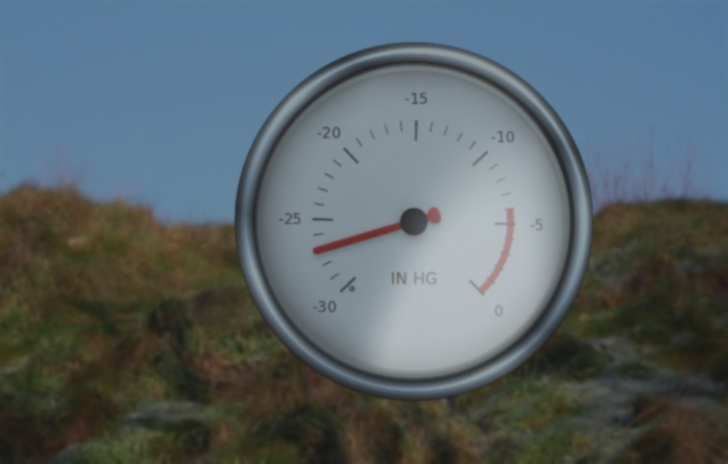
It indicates -27 inHg
